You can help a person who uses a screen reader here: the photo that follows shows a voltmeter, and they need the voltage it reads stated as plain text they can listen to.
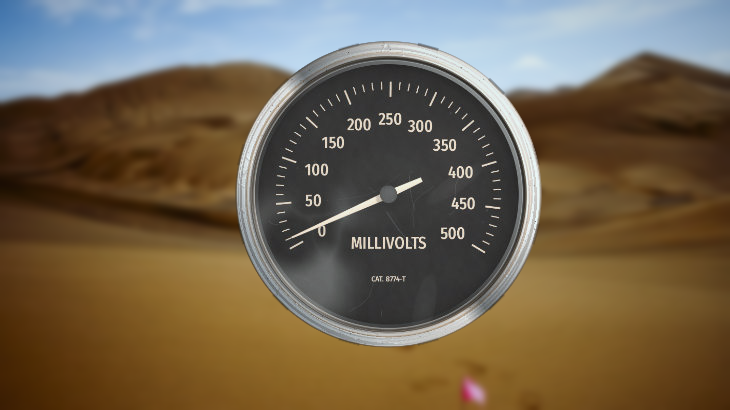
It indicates 10 mV
